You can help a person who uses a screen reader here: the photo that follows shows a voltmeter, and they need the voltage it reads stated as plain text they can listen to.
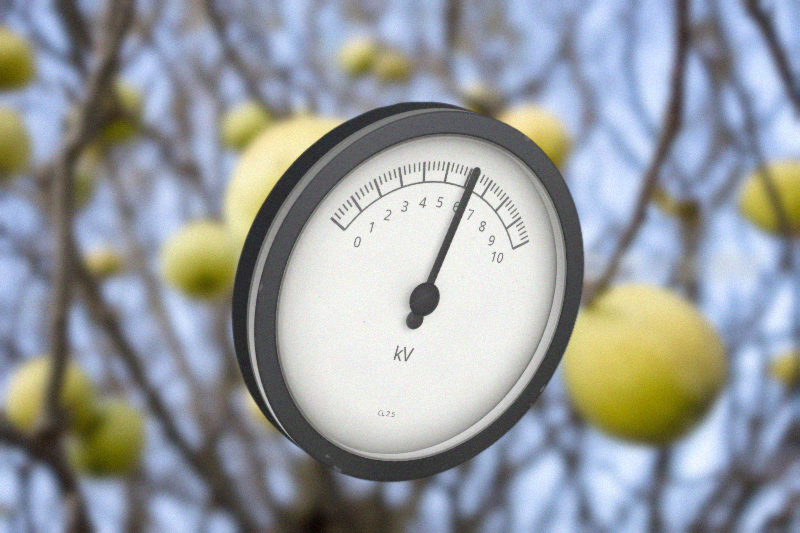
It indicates 6 kV
